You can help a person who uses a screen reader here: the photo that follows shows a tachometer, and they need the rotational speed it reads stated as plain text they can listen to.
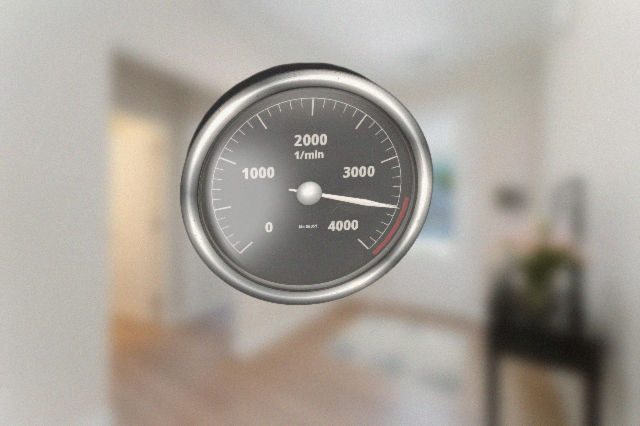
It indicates 3500 rpm
